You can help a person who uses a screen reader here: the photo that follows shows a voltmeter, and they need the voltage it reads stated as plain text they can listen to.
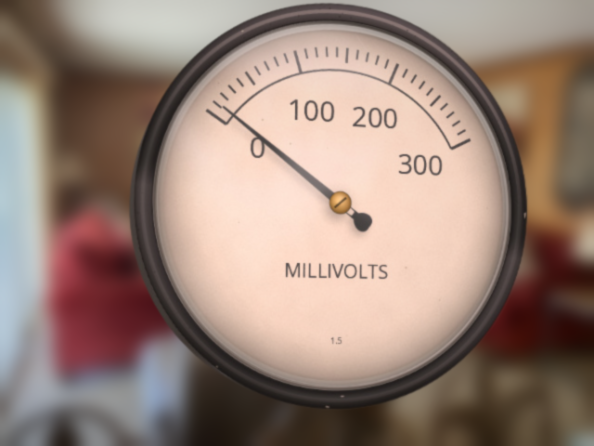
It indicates 10 mV
